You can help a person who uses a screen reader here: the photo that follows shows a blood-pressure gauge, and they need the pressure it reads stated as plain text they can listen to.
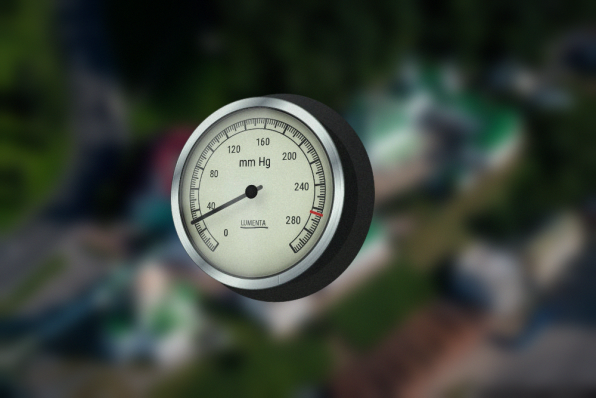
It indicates 30 mmHg
